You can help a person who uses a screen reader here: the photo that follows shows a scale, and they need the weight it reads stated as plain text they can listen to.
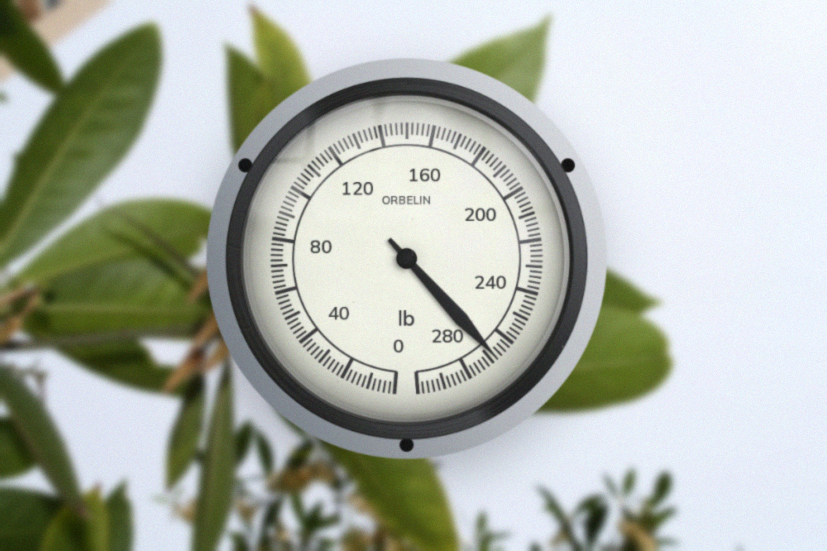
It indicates 268 lb
